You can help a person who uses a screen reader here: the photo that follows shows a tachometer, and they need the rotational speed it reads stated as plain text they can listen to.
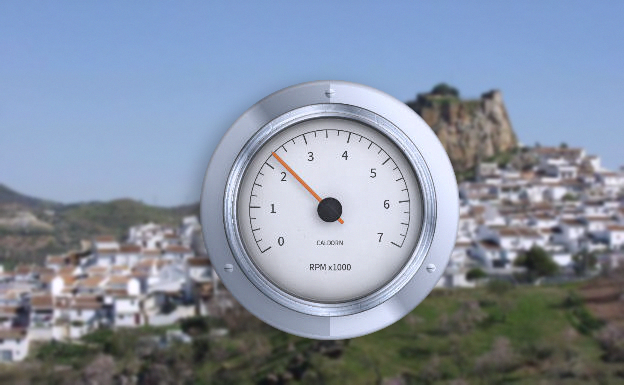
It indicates 2250 rpm
